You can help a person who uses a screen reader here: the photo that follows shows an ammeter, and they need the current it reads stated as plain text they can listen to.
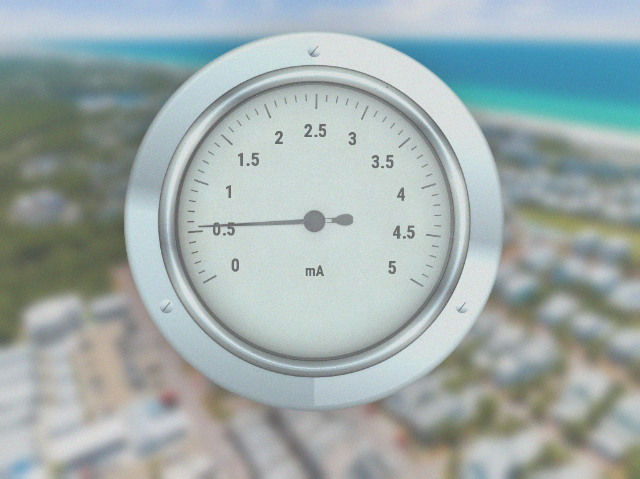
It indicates 0.55 mA
